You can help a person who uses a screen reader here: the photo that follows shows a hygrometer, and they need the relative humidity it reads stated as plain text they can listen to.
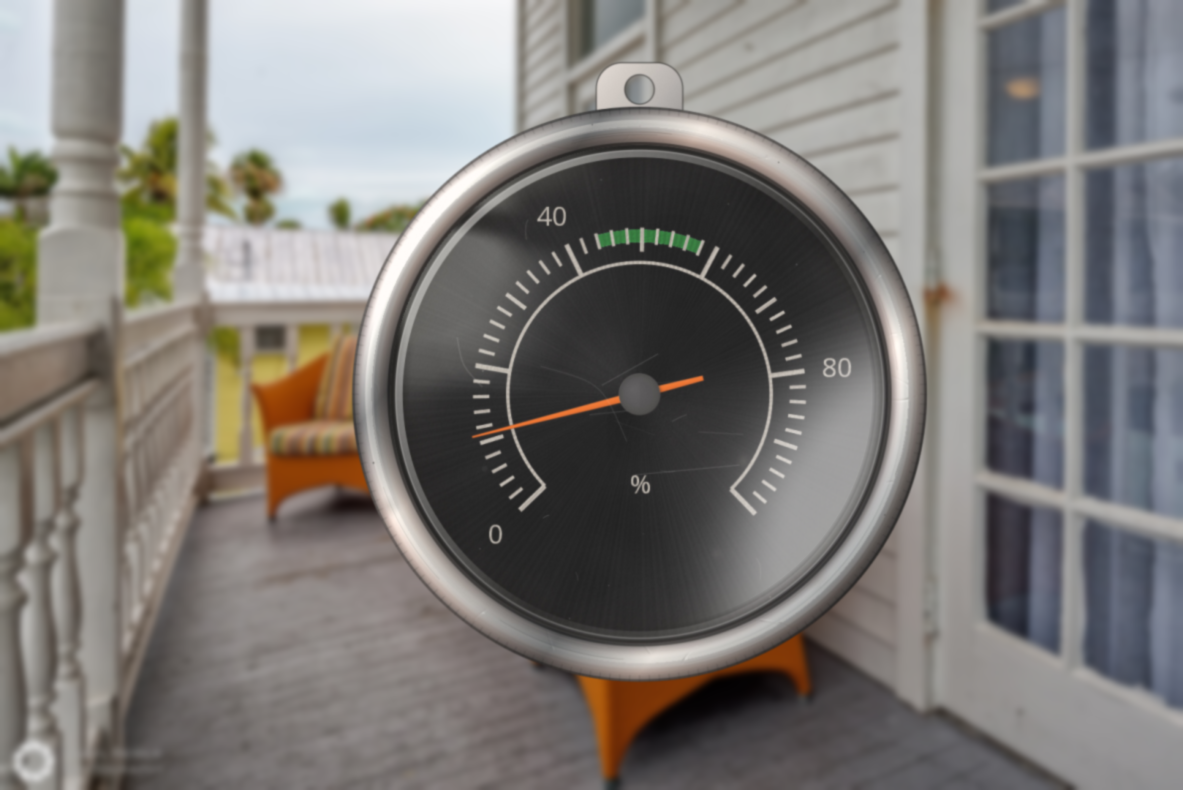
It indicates 11 %
